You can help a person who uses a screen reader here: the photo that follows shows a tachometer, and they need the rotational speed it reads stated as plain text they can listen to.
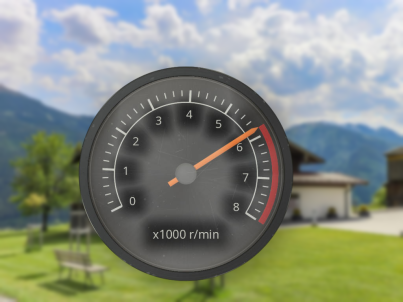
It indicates 5800 rpm
